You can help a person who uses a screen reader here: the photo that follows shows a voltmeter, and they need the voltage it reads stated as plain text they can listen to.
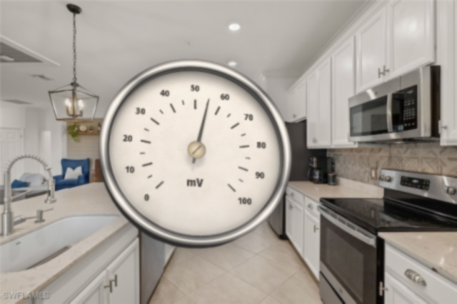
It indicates 55 mV
